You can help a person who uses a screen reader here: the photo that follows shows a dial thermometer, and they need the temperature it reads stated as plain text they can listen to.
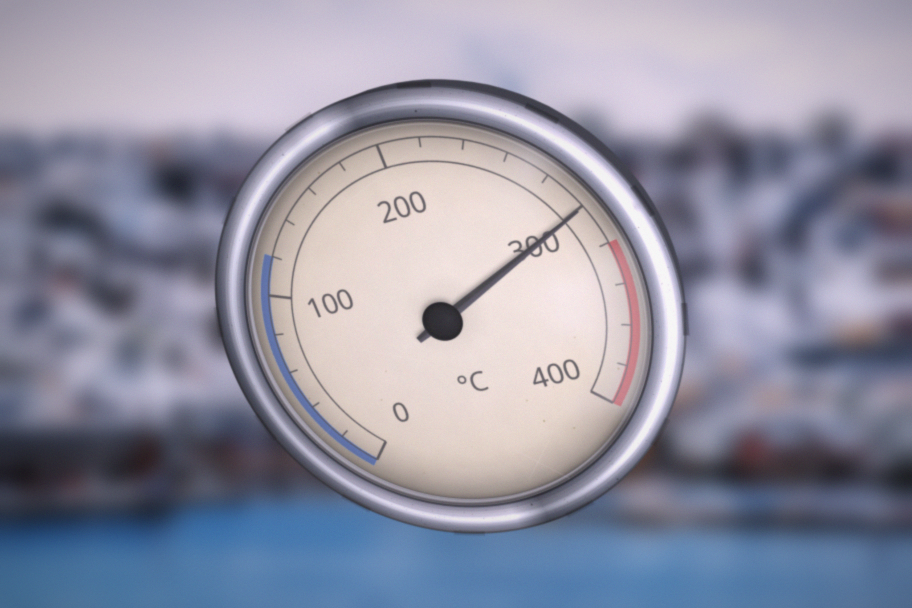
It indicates 300 °C
